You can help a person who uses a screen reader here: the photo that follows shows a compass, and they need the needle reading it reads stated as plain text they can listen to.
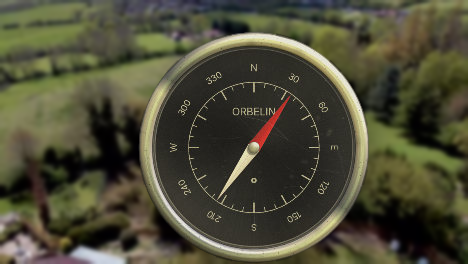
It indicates 35 °
